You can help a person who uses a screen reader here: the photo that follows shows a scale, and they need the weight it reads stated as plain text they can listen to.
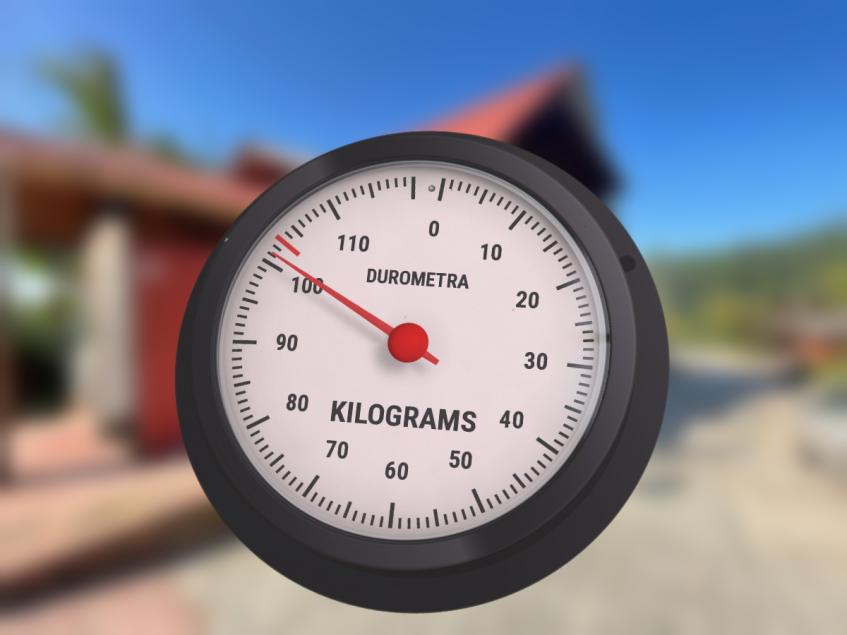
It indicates 101 kg
